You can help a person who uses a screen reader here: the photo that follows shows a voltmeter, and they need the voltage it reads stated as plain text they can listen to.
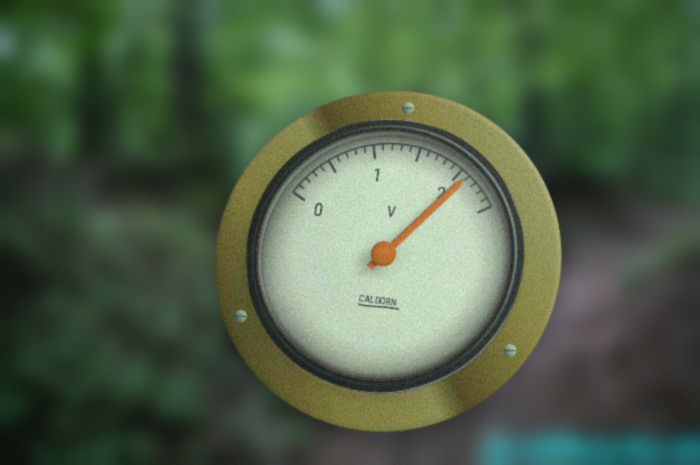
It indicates 2.1 V
